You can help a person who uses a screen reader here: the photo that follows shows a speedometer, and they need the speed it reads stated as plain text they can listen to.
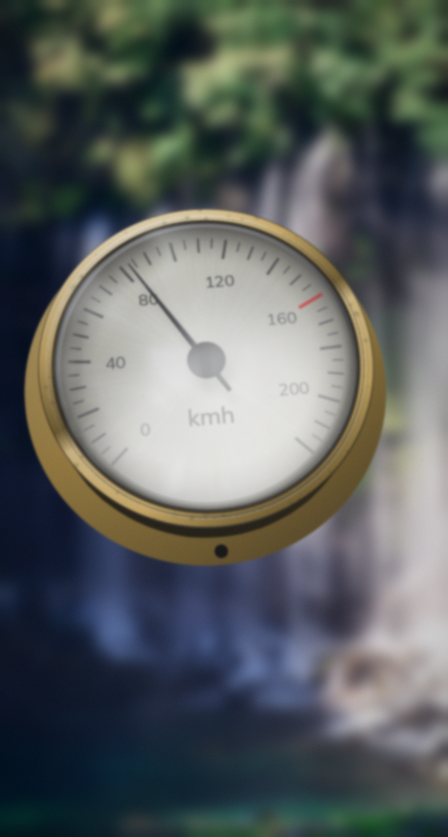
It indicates 82.5 km/h
